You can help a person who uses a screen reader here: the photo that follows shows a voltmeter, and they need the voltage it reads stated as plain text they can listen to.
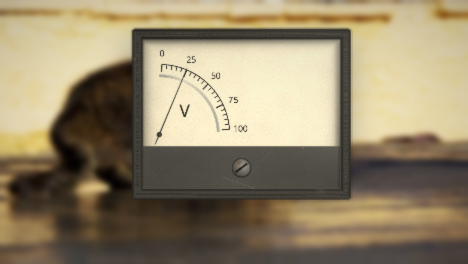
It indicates 25 V
